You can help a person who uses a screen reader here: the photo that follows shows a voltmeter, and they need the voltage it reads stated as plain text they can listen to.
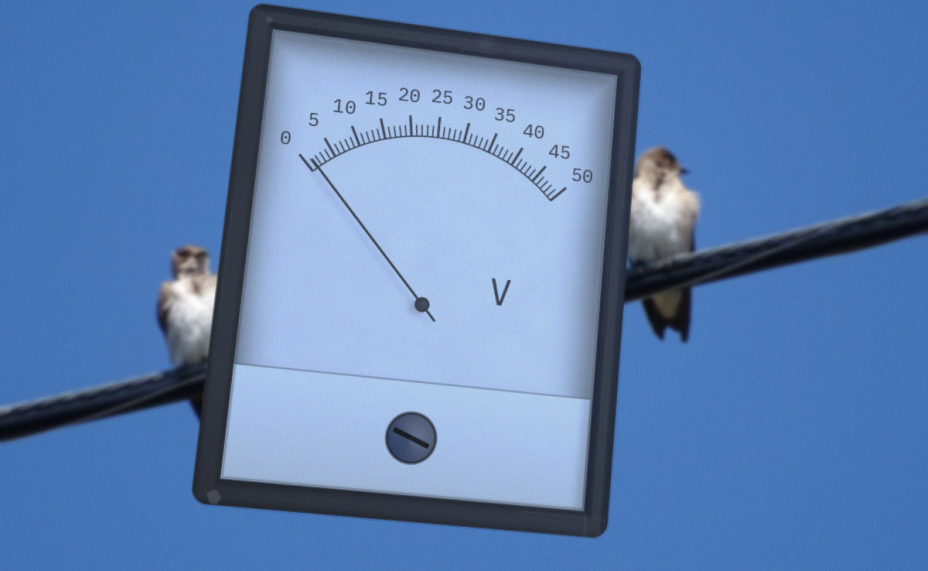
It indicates 1 V
